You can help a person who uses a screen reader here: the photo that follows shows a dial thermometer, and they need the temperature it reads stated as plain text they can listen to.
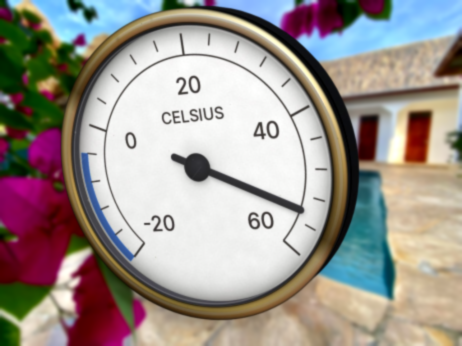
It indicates 54 °C
